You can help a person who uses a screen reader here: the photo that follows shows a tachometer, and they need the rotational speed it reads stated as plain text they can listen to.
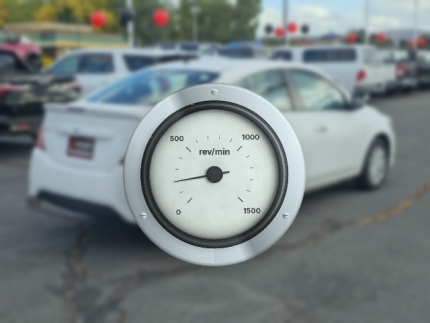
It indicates 200 rpm
